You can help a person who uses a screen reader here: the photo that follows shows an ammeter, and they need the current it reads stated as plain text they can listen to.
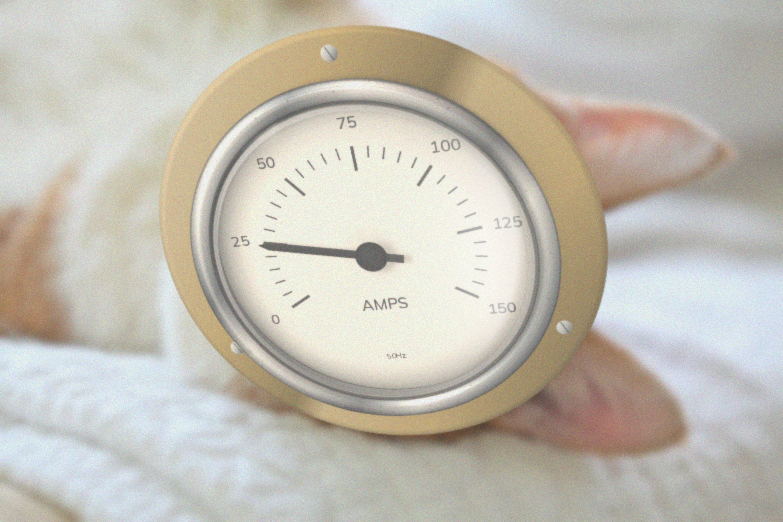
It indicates 25 A
